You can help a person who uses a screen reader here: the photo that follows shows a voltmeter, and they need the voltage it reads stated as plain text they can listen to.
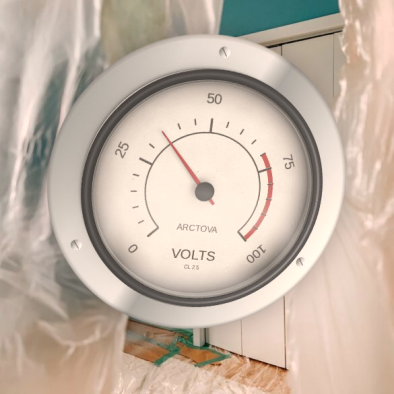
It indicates 35 V
